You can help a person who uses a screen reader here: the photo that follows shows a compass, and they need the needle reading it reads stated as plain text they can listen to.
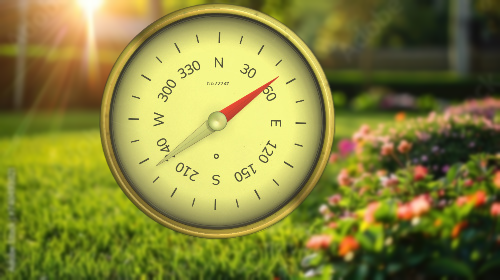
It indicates 52.5 °
